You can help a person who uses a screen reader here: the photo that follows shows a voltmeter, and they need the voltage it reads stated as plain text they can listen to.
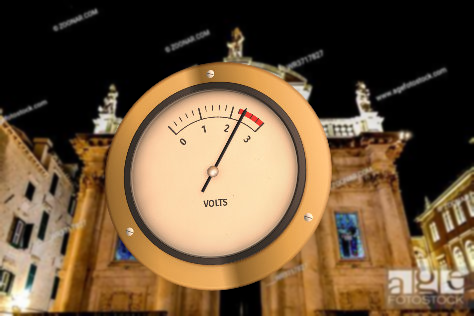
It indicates 2.4 V
